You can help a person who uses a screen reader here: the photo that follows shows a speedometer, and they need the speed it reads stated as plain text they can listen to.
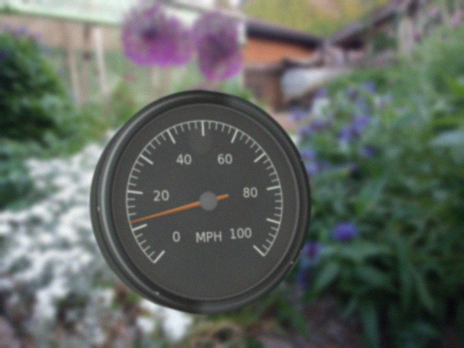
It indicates 12 mph
